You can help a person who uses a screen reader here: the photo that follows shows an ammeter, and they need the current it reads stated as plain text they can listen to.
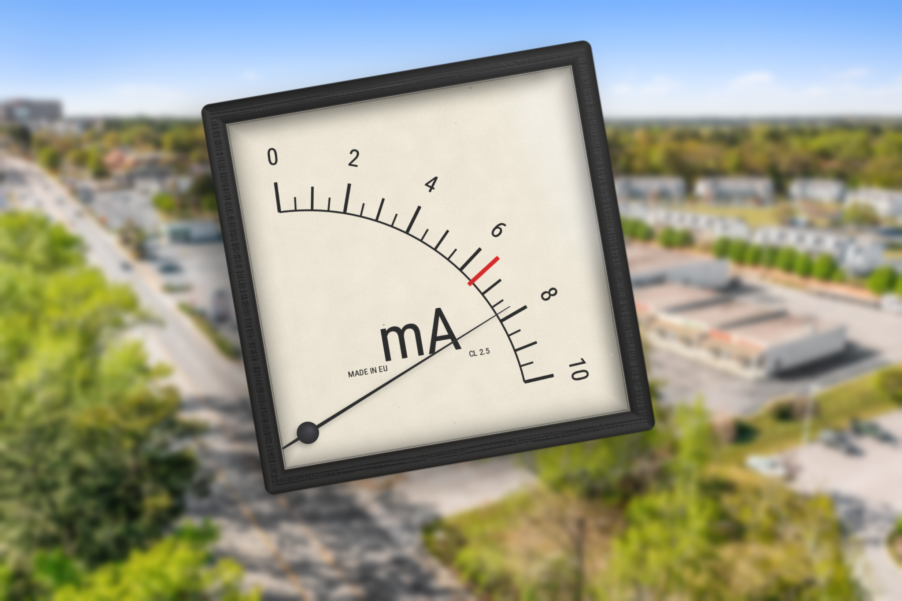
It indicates 7.75 mA
